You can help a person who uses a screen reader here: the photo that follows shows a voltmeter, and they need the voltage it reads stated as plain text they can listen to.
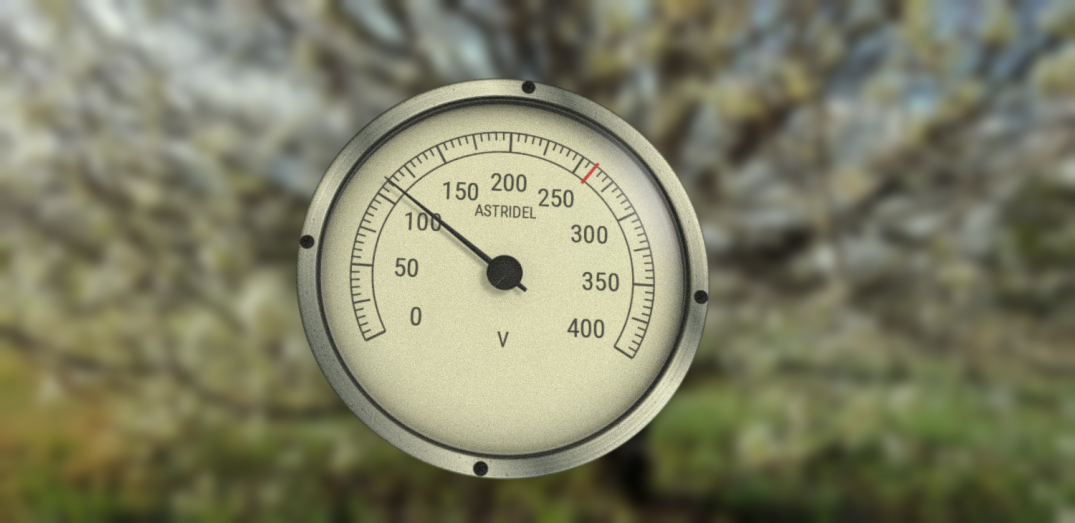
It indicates 110 V
